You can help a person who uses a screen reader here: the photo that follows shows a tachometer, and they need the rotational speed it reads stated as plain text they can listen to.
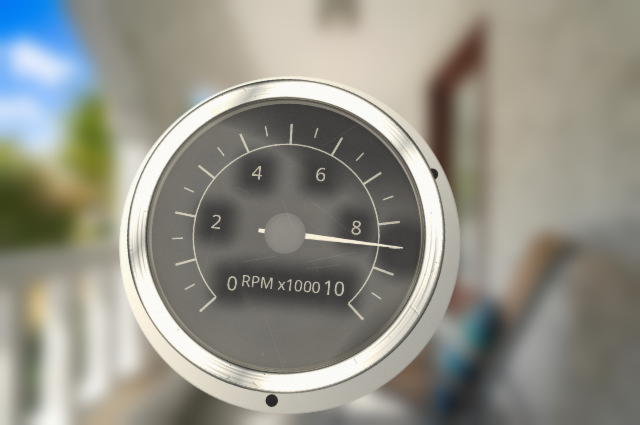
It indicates 8500 rpm
